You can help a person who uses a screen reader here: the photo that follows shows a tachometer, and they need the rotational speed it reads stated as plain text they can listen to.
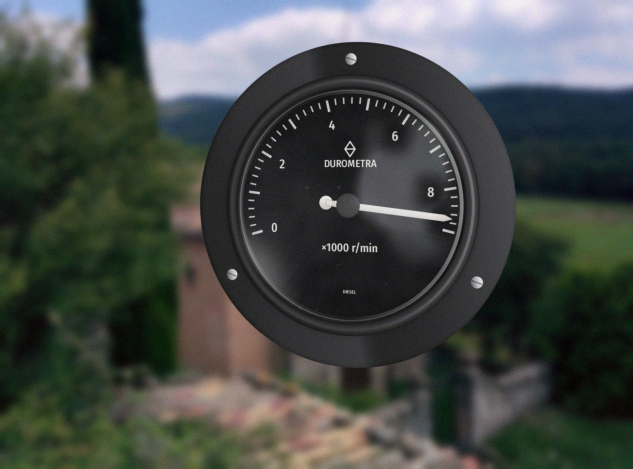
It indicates 8700 rpm
